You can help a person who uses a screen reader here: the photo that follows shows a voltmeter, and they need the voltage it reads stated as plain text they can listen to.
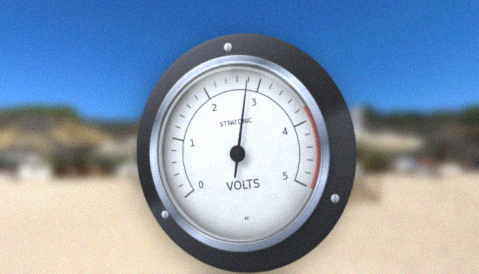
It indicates 2.8 V
